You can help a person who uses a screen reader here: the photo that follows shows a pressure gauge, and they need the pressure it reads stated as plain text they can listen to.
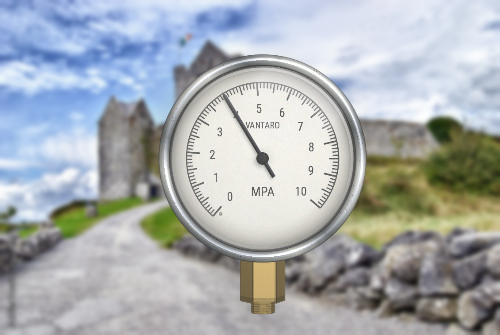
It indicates 4 MPa
